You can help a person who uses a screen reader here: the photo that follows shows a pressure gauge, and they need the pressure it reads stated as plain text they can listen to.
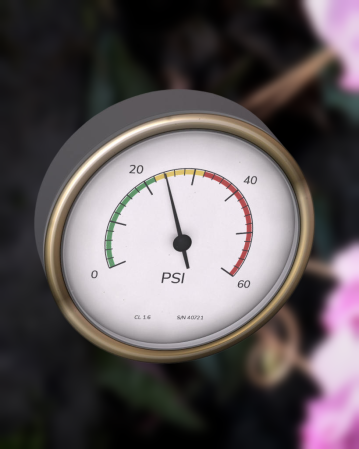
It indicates 24 psi
